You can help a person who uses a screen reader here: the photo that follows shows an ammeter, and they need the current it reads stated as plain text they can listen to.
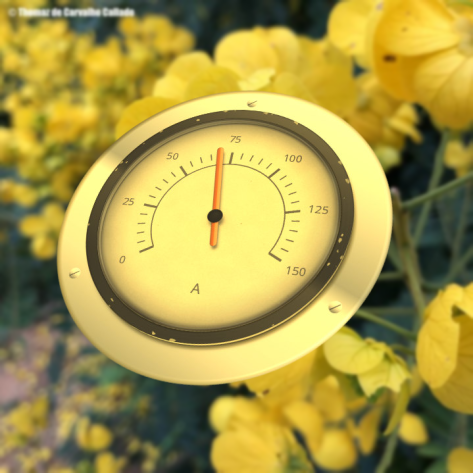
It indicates 70 A
